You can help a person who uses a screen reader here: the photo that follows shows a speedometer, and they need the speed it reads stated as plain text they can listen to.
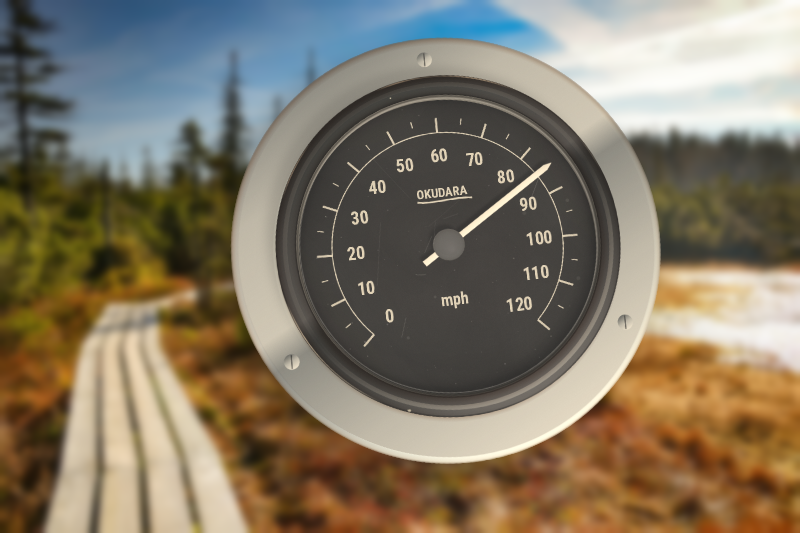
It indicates 85 mph
